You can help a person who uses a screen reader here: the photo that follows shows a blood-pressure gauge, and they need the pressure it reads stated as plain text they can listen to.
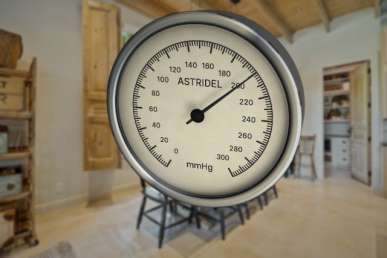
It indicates 200 mmHg
